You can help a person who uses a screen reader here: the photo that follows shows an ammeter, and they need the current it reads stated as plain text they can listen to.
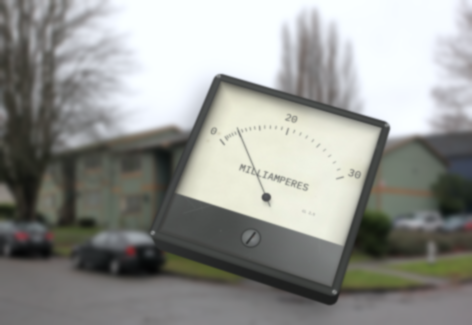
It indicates 10 mA
